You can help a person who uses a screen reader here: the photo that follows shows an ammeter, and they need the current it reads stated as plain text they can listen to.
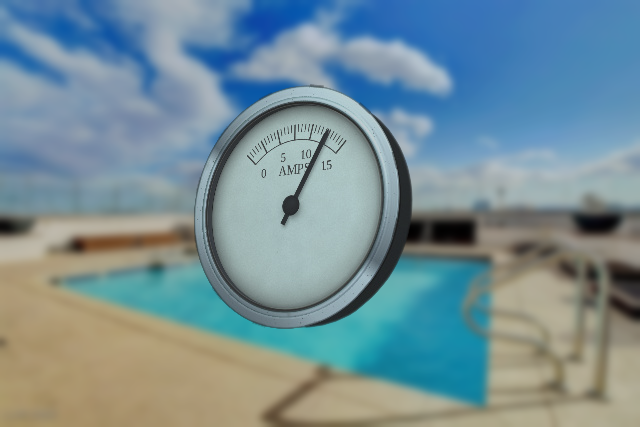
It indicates 12.5 A
